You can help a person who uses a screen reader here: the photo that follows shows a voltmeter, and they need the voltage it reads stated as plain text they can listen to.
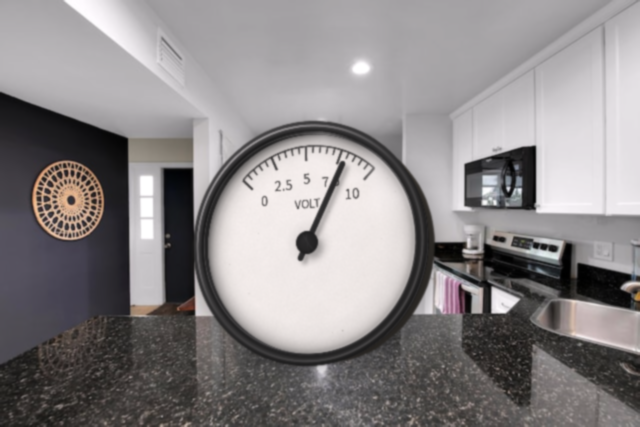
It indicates 8 V
